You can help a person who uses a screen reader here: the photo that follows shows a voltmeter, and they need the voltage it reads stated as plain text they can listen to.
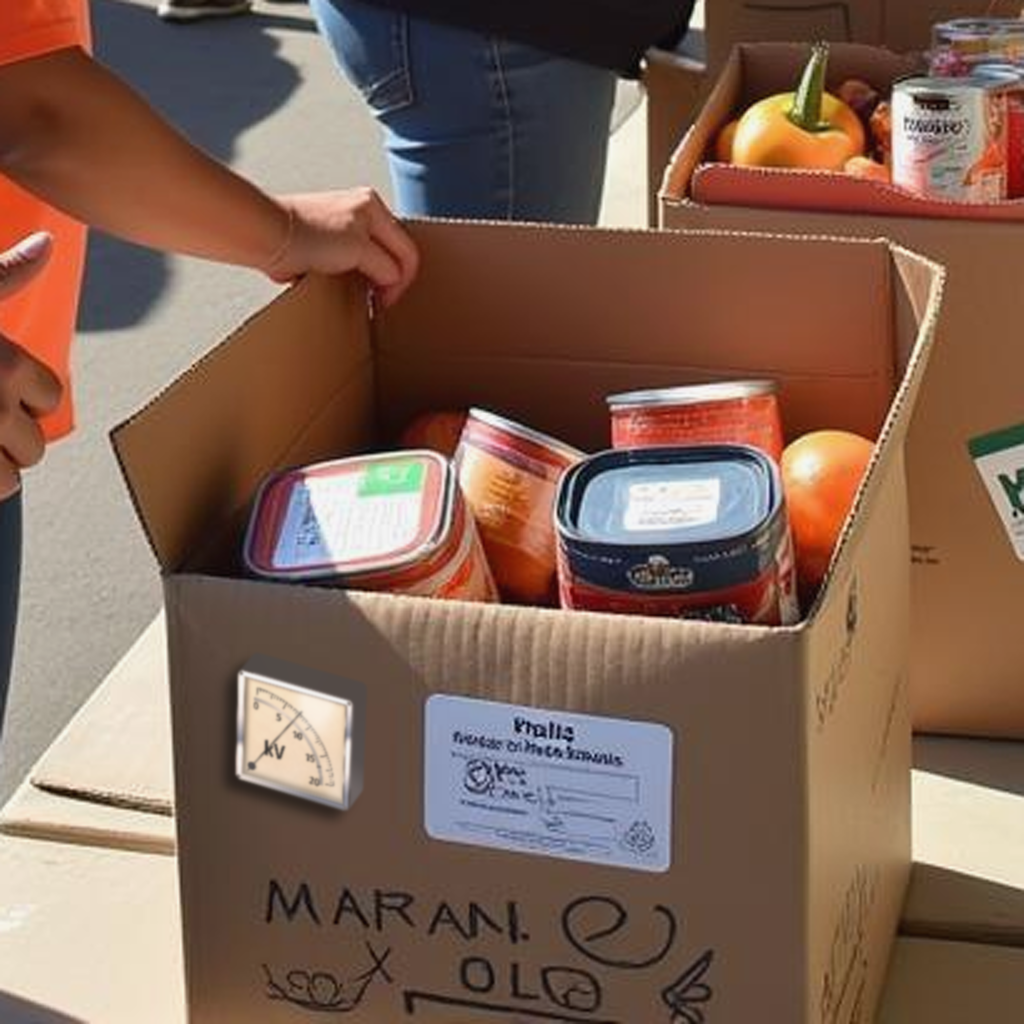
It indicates 7.5 kV
